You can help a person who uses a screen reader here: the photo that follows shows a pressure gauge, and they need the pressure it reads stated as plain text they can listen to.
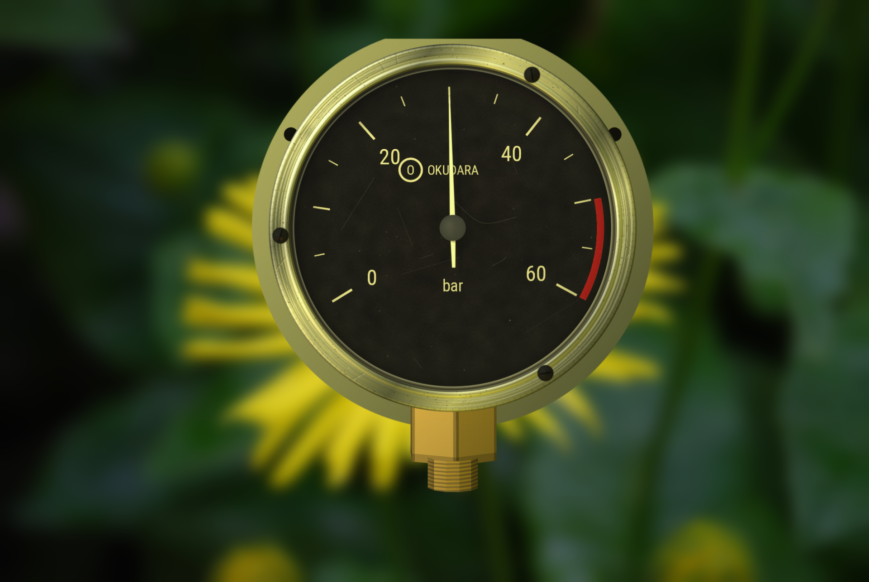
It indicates 30 bar
